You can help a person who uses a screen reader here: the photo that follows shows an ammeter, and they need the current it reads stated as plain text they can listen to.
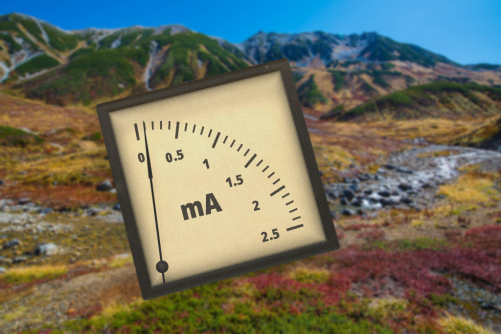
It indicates 0.1 mA
